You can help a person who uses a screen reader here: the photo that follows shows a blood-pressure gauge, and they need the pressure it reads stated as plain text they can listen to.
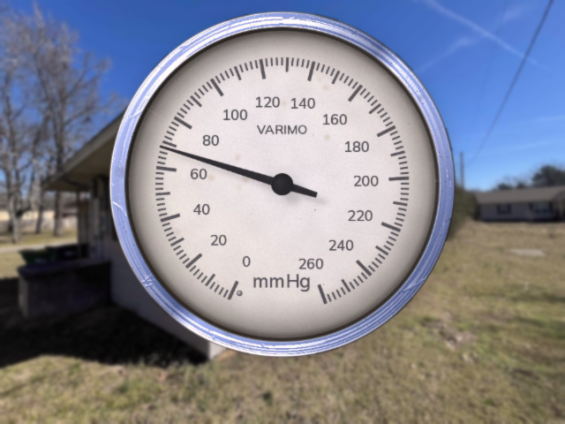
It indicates 68 mmHg
